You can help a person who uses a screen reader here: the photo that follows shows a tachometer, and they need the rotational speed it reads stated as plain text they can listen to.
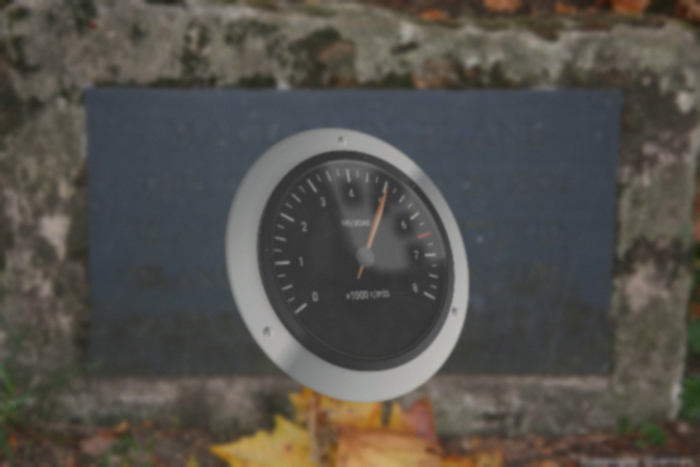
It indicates 5000 rpm
